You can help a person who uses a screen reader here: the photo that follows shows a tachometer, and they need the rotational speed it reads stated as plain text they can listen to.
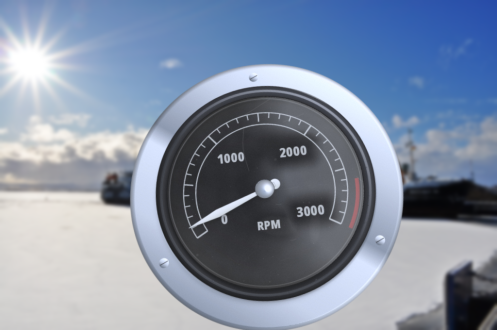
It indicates 100 rpm
